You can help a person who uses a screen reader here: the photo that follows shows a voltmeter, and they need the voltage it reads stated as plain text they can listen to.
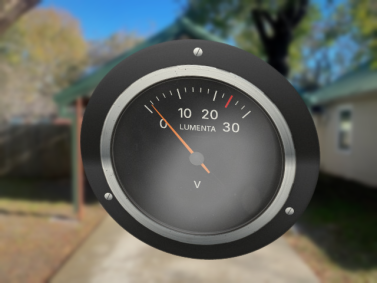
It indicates 2 V
